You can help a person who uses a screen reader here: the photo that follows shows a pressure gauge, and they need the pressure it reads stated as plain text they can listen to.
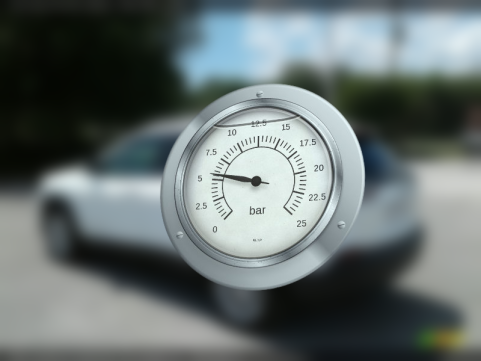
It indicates 5.5 bar
